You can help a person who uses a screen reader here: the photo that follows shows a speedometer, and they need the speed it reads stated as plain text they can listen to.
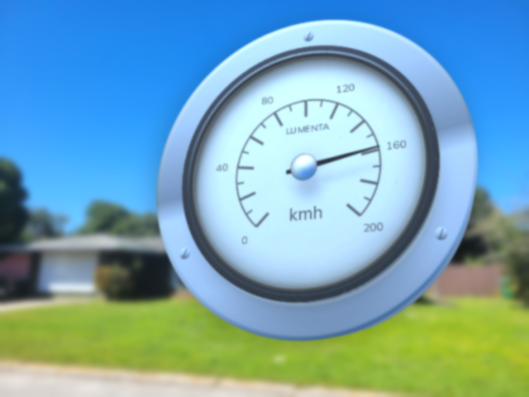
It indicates 160 km/h
